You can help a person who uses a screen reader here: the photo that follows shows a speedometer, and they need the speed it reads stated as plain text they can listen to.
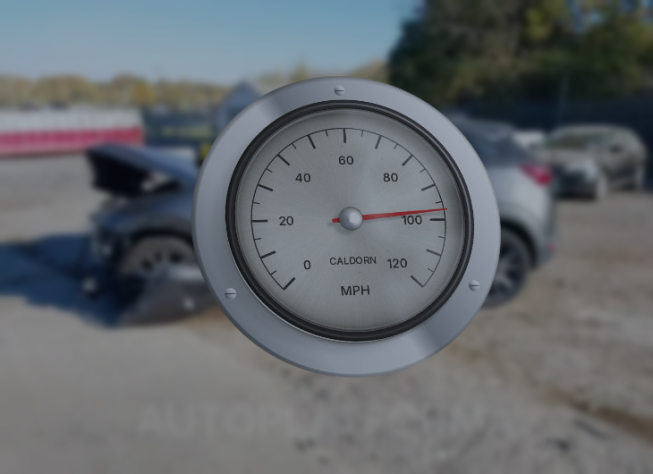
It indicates 97.5 mph
